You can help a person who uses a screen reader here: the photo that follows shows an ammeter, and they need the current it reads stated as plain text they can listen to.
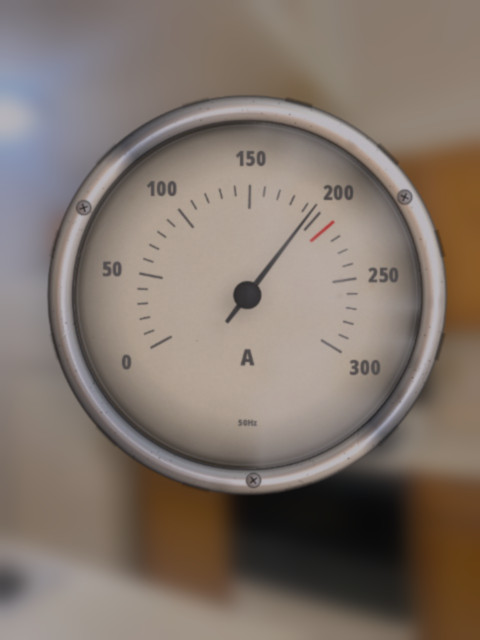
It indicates 195 A
